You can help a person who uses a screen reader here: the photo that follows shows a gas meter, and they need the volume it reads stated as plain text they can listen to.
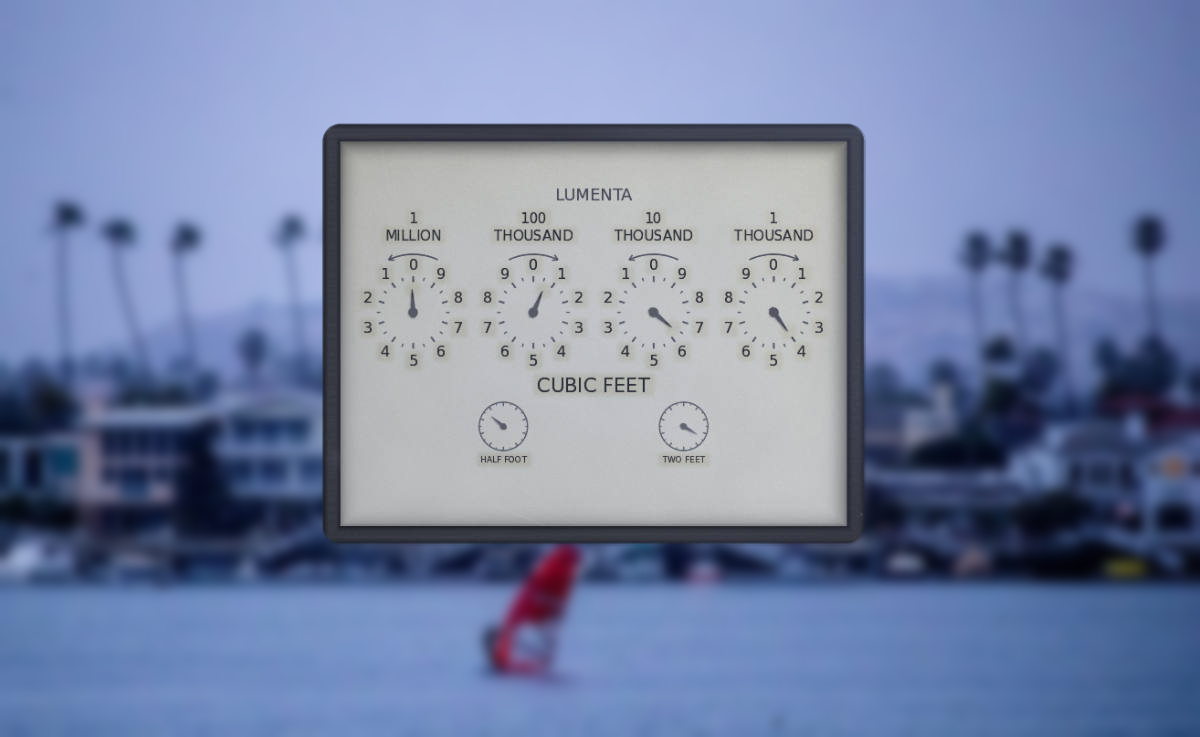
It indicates 6400 ft³
